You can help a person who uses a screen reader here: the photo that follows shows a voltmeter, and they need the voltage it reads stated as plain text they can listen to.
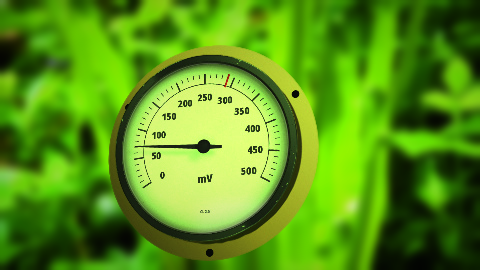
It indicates 70 mV
